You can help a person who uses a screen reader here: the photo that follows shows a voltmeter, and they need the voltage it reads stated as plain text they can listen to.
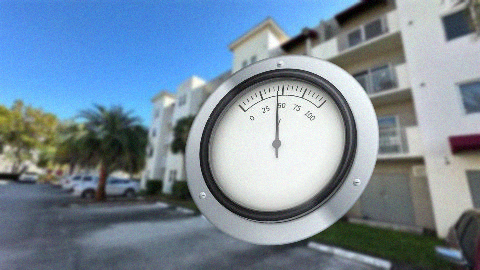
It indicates 45 V
